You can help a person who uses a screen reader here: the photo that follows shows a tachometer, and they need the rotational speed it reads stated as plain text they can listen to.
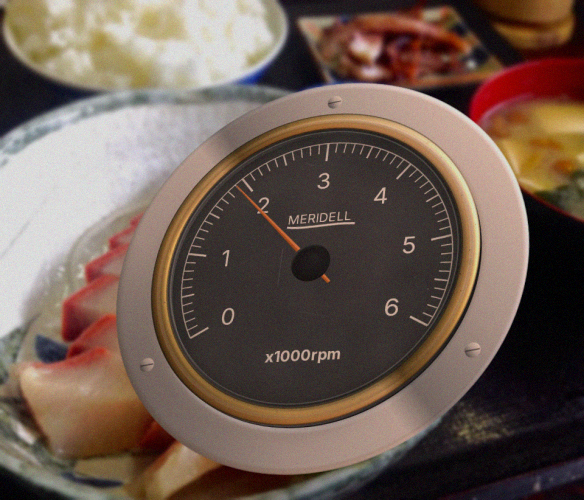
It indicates 1900 rpm
